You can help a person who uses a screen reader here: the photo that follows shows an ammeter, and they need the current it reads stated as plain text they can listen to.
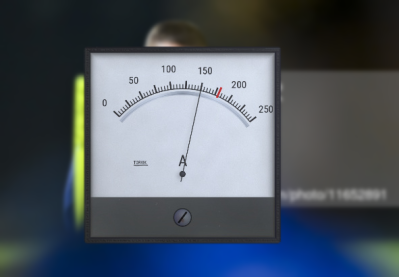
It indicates 150 A
